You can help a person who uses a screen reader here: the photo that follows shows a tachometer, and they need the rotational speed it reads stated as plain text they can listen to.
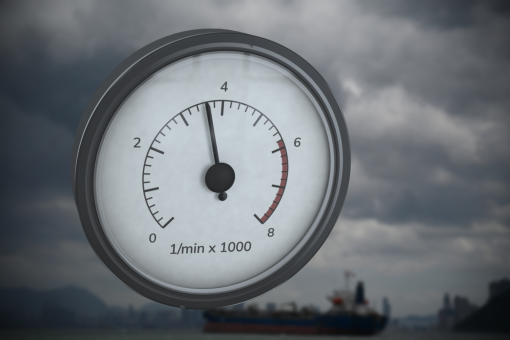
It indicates 3600 rpm
